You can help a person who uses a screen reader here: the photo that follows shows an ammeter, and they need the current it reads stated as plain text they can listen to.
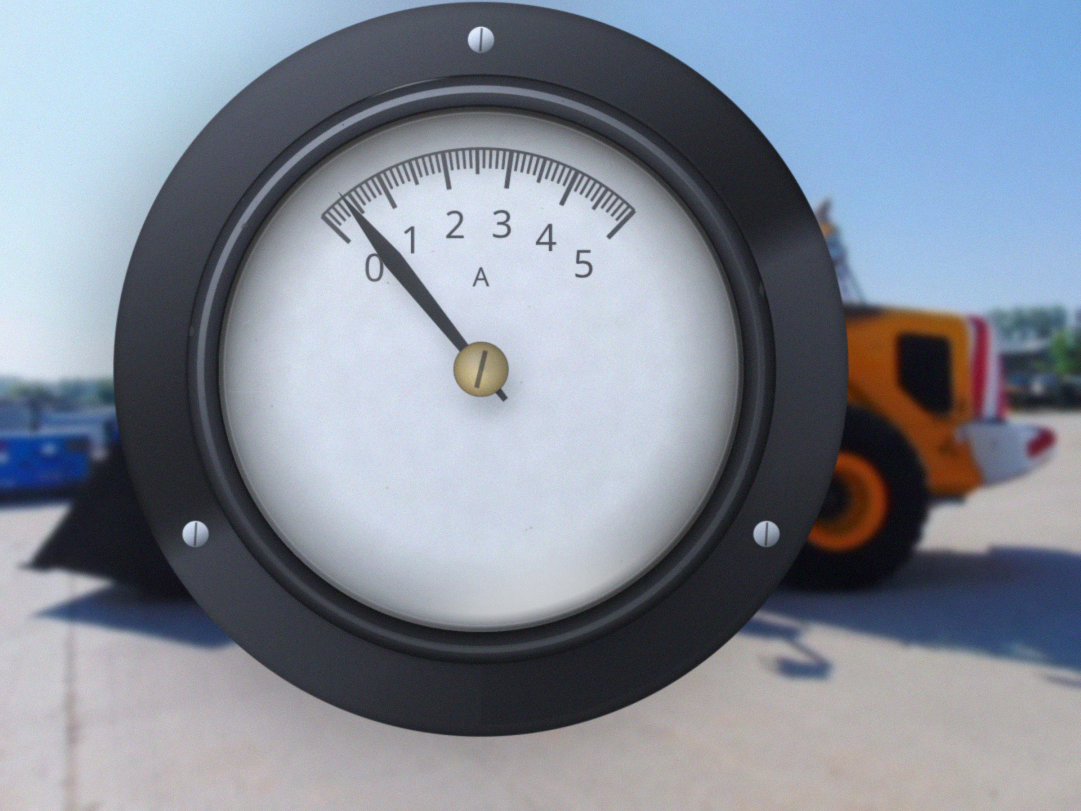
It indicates 0.4 A
